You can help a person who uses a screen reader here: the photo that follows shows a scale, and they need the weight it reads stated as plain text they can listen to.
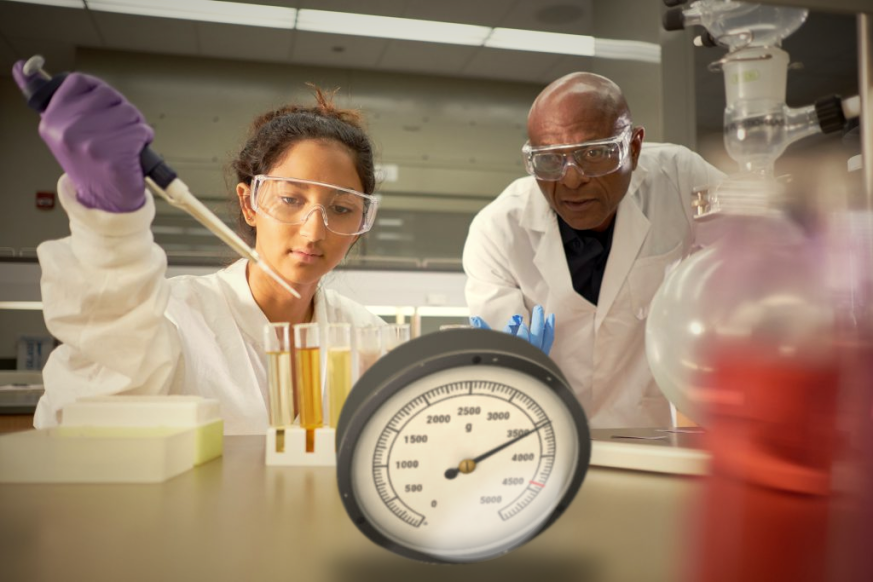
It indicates 3500 g
